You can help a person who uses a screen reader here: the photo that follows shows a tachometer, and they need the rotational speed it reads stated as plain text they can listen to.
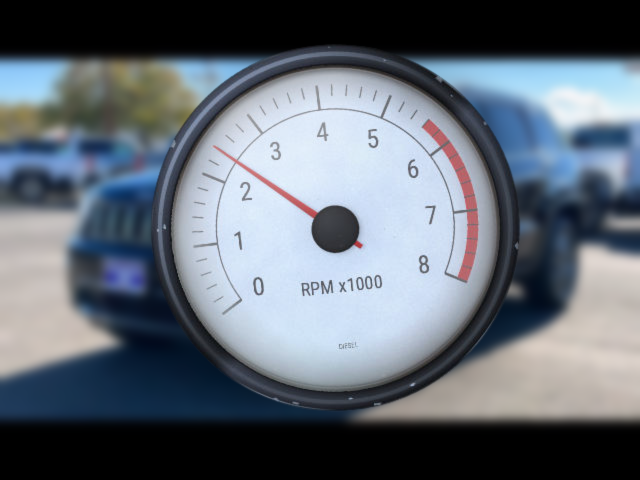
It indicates 2400 rpm
